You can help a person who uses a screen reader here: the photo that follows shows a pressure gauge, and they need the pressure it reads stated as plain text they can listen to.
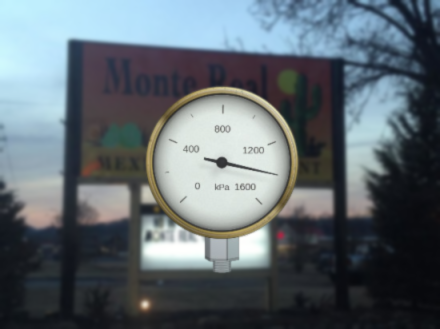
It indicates 1400 kPa
